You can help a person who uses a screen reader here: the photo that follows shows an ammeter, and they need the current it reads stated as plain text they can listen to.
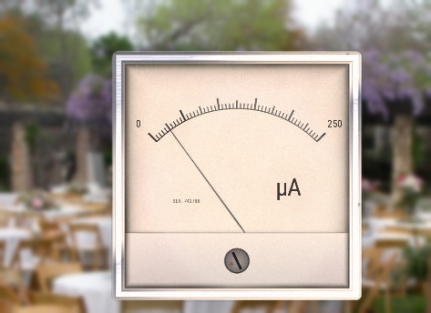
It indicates 25 µA
